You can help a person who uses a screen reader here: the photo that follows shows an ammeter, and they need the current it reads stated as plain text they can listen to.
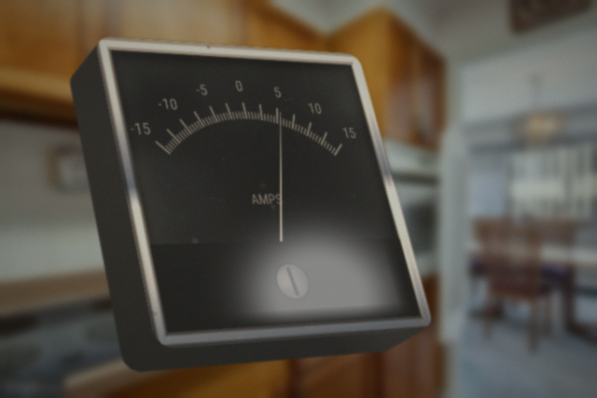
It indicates 5 A
